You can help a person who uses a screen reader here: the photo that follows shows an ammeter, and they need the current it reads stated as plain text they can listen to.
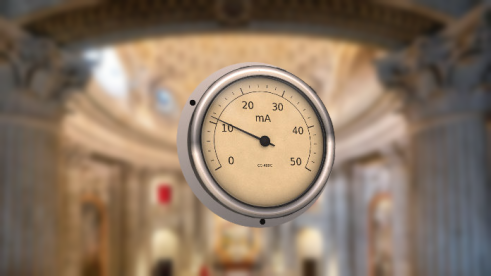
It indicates 11 mA
